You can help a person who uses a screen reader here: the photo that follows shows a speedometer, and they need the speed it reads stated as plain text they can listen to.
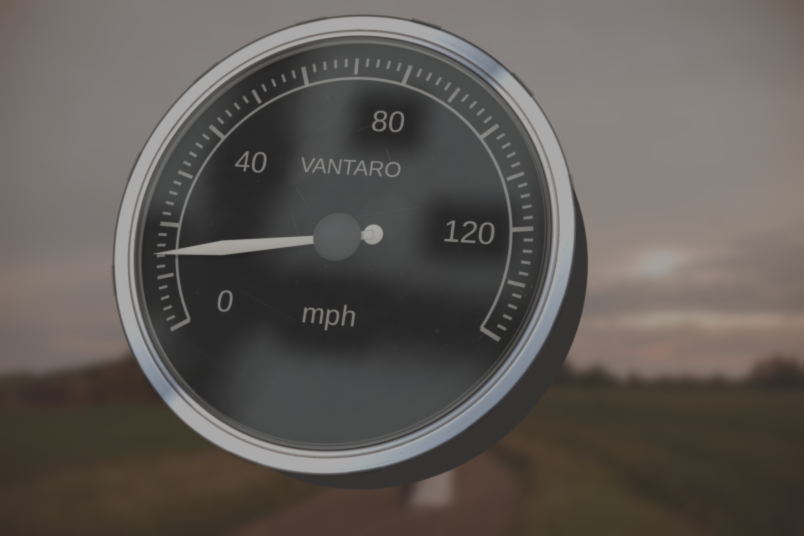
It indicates 14 mph
